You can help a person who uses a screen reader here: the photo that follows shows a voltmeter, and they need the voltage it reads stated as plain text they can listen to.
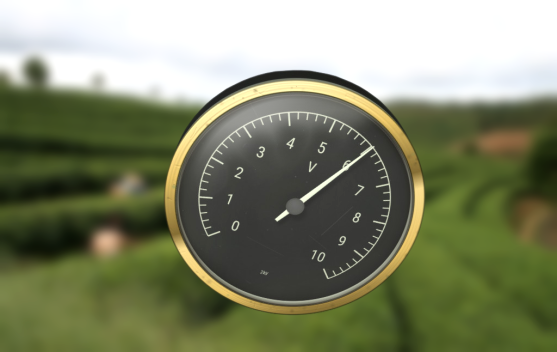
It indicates 6 V
